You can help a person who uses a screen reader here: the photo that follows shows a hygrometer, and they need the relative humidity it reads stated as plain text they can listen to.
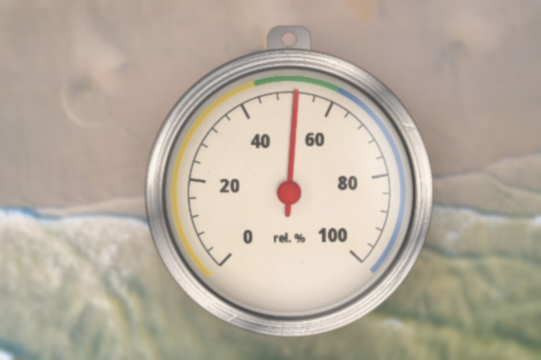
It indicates 52 %
